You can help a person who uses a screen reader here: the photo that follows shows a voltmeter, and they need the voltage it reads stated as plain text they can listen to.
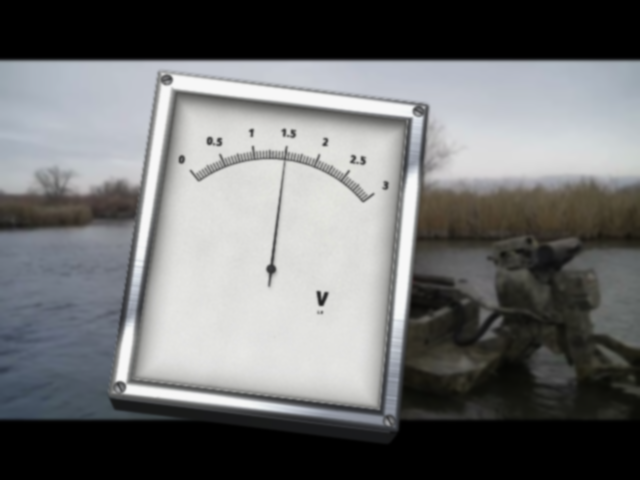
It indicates 1.5 V
